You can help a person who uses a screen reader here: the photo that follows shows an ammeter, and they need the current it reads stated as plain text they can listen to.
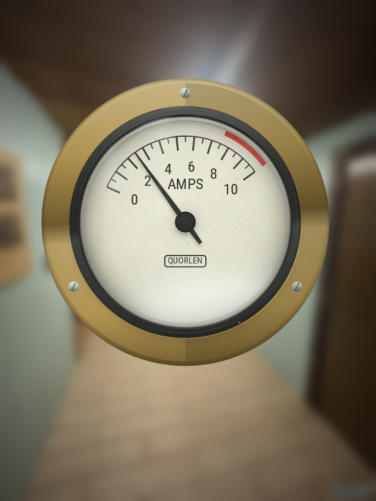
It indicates 2.5 A
